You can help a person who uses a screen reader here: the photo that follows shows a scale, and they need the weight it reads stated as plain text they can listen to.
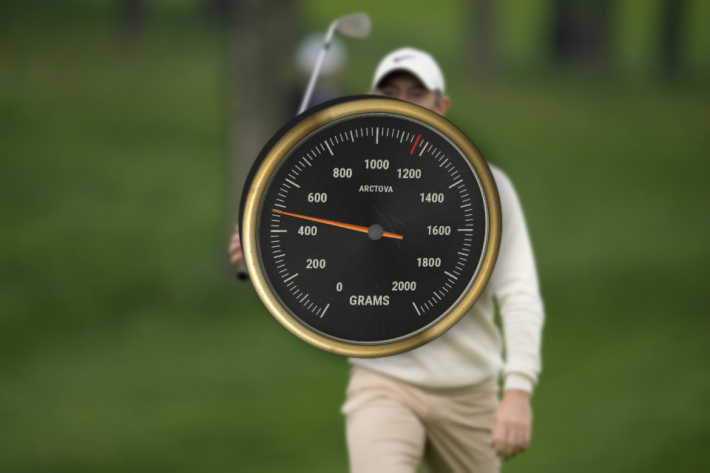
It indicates 480 g
